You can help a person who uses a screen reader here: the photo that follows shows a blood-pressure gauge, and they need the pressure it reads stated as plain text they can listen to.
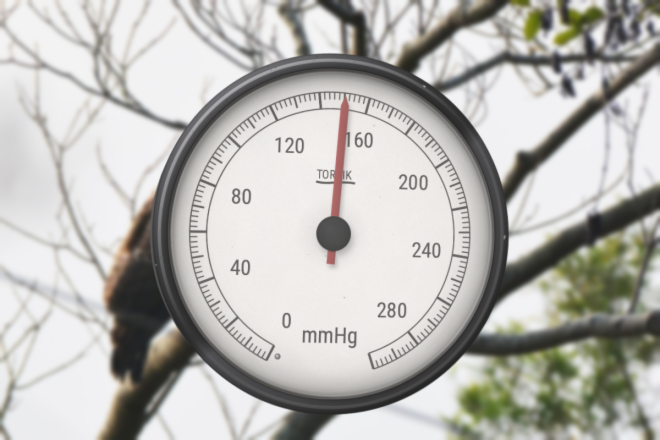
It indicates 150 mmHg
